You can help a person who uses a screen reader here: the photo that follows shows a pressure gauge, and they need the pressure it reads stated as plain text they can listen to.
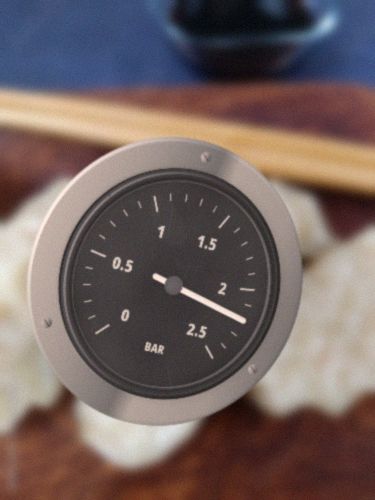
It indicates 2.2 bar
